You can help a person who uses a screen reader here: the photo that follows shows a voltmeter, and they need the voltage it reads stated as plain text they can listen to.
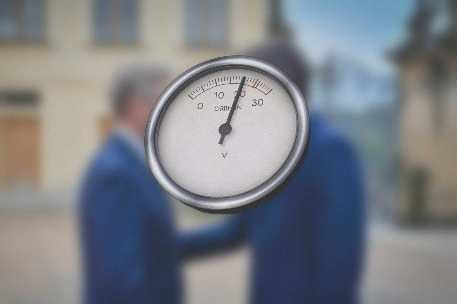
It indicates 20 V
